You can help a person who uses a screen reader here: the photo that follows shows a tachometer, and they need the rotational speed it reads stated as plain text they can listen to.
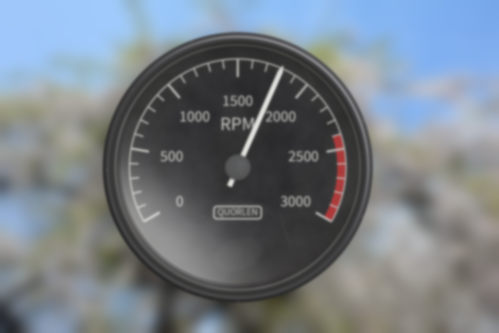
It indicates 1800 rpm
